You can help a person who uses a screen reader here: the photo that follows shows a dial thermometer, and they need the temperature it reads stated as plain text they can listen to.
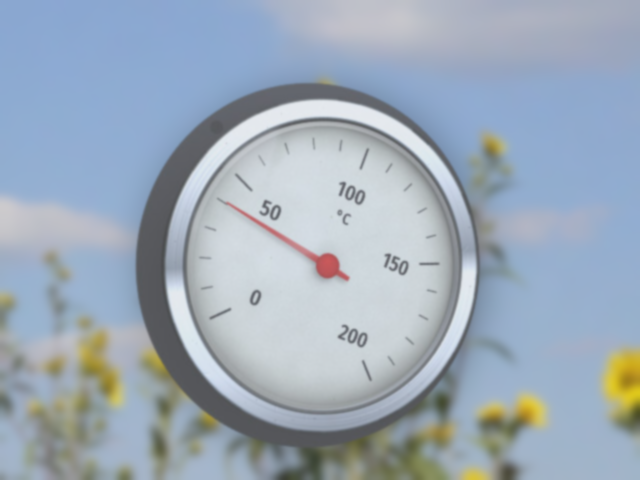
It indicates 40 °C
